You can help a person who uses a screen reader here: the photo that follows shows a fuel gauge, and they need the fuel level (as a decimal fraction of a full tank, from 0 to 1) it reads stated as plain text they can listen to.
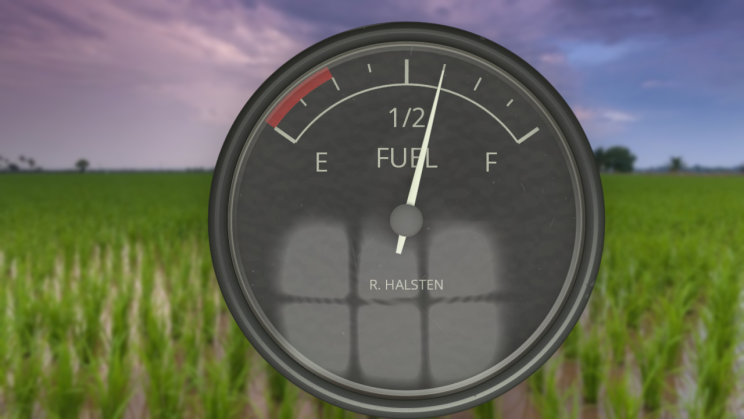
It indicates 0.625
